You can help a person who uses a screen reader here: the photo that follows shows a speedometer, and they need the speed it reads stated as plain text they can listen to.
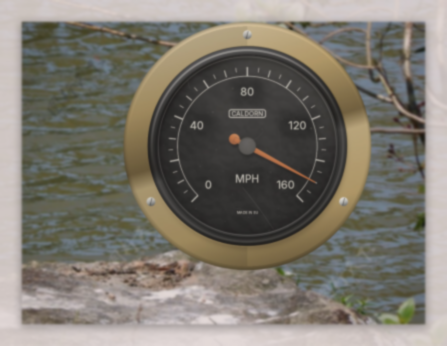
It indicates 150 mph
